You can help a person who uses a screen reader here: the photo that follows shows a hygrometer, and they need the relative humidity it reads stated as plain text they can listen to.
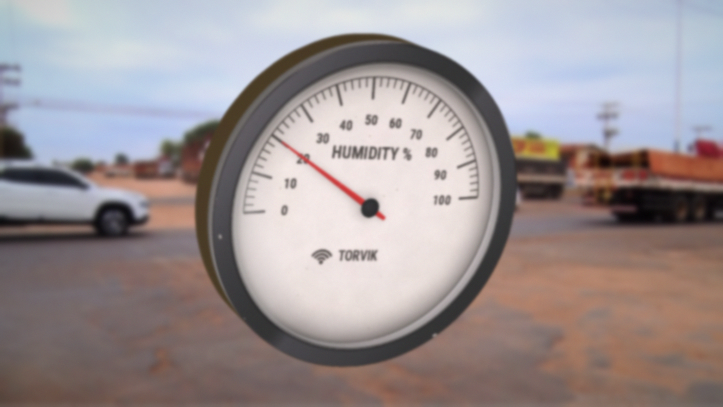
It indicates 20 %
